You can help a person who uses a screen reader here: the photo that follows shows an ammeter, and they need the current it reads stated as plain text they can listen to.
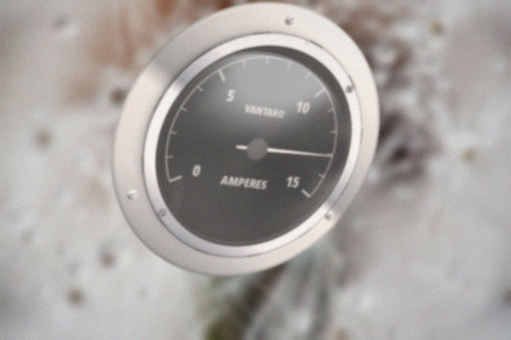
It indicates 13 A
